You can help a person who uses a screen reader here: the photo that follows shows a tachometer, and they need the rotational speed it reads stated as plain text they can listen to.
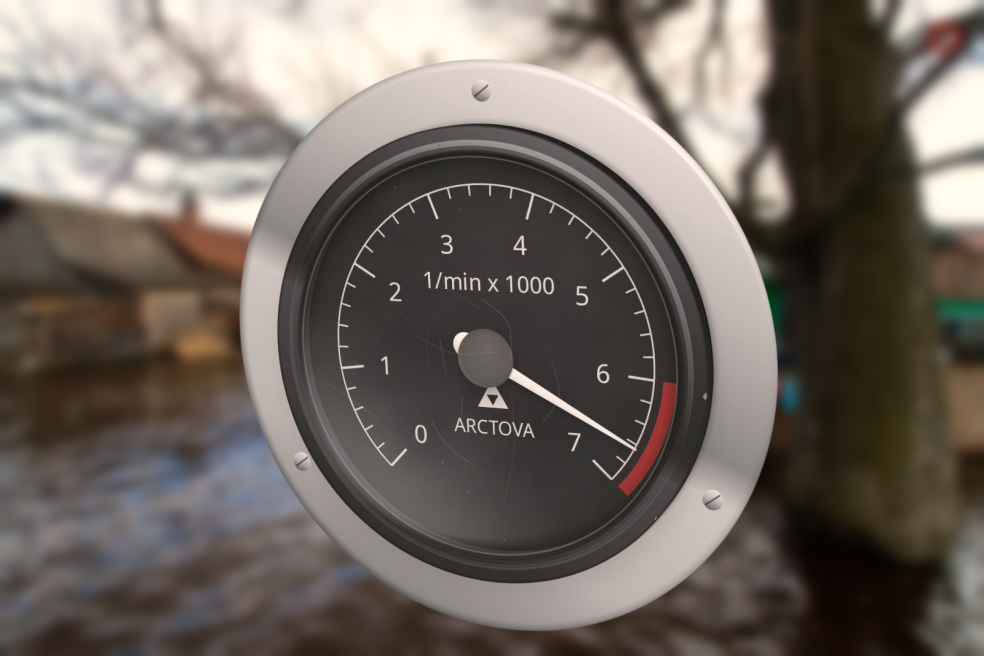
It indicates 6600 rpm
